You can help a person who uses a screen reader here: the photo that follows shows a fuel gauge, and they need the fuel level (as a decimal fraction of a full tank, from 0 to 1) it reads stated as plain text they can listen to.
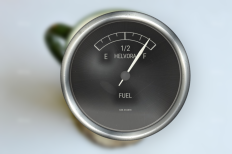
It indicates 0.875
